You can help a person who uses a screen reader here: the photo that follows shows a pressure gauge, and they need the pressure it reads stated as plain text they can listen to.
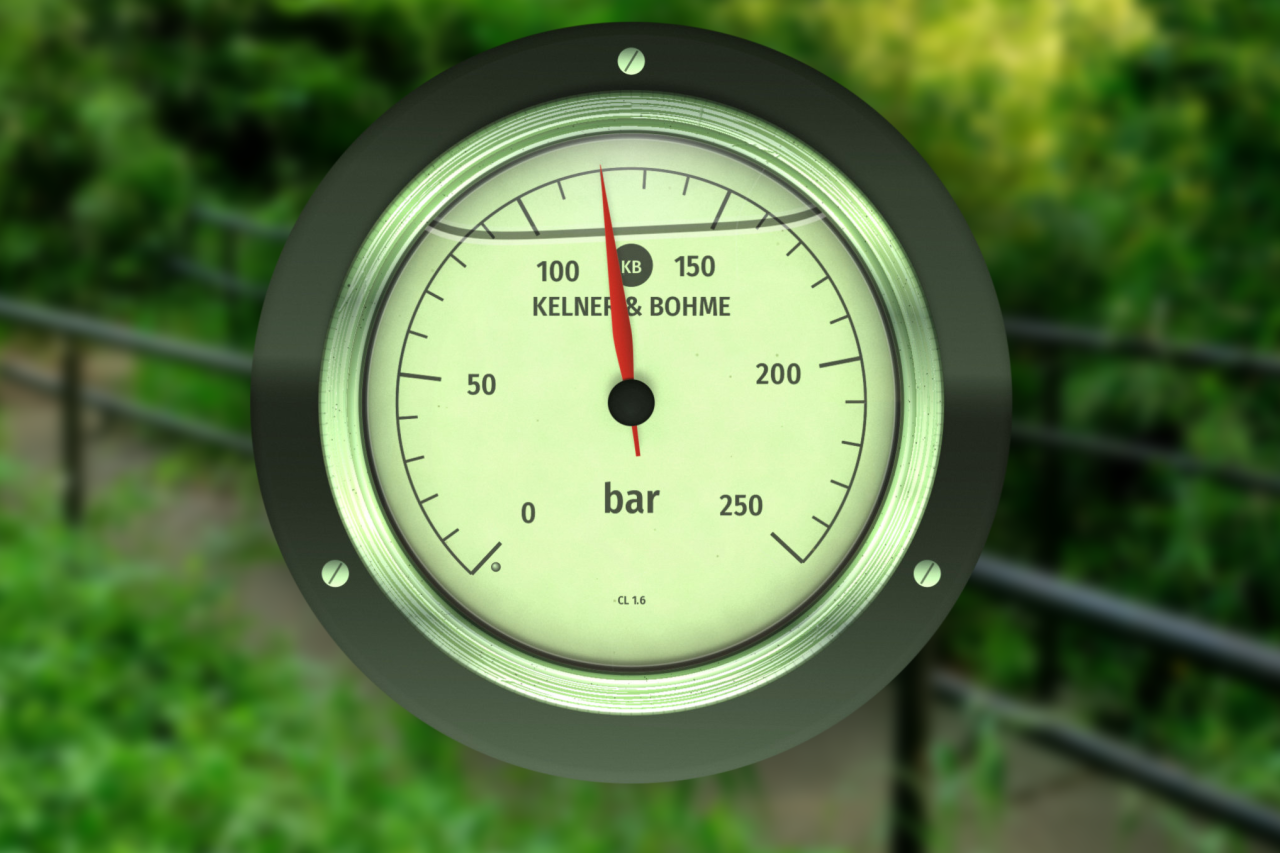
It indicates 120 bar
